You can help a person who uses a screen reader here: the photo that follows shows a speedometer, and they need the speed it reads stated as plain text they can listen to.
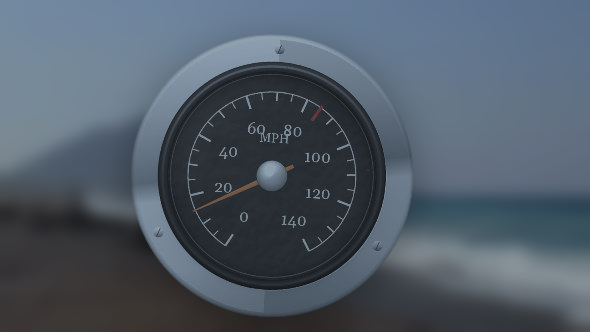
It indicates 15 mph
